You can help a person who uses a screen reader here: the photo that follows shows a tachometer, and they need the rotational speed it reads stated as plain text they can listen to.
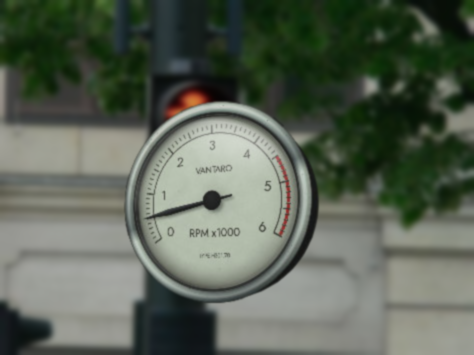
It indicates 500 rpm
